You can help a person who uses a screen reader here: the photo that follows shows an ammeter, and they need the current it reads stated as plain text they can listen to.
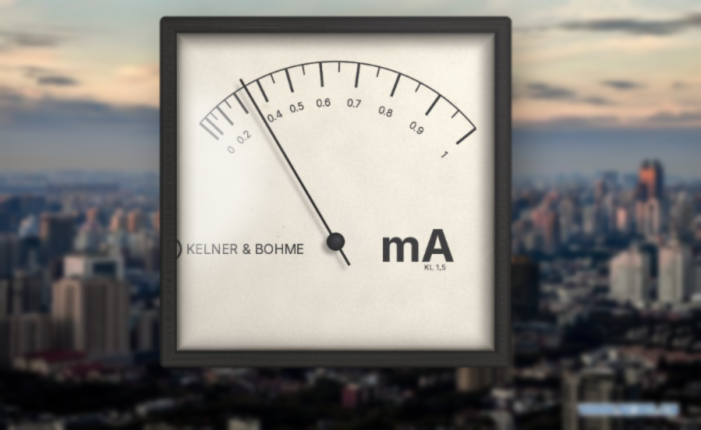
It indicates 0.35 mA
